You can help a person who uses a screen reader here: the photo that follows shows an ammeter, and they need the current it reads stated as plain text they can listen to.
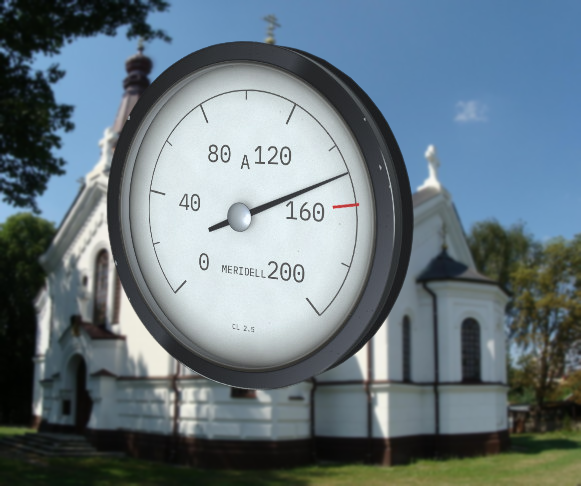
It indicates 150 A
